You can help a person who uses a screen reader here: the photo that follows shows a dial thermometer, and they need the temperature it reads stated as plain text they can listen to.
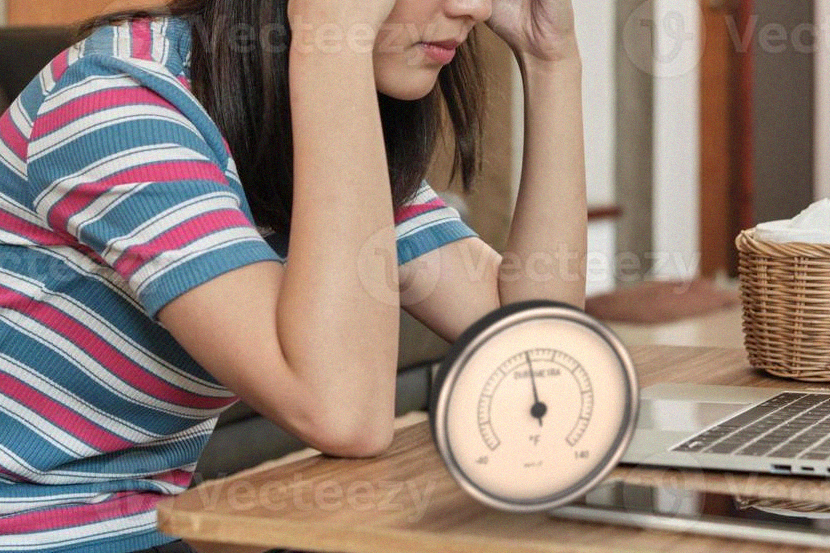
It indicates 40 °F
